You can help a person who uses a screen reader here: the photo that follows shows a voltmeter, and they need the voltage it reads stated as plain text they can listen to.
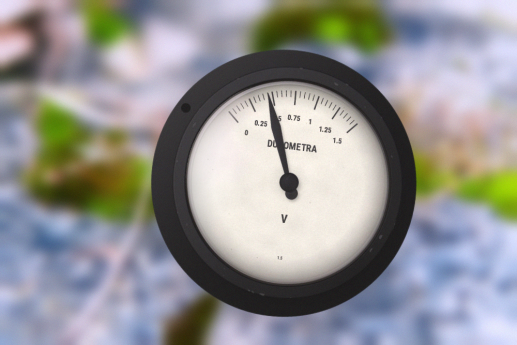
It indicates 0.45 V
